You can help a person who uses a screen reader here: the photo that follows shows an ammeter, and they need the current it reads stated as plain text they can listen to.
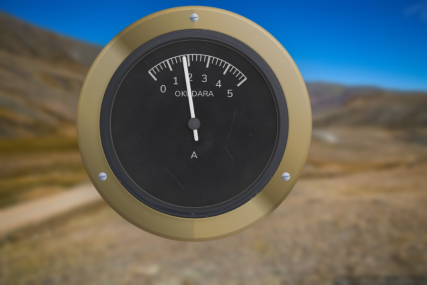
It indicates 1.8 A
